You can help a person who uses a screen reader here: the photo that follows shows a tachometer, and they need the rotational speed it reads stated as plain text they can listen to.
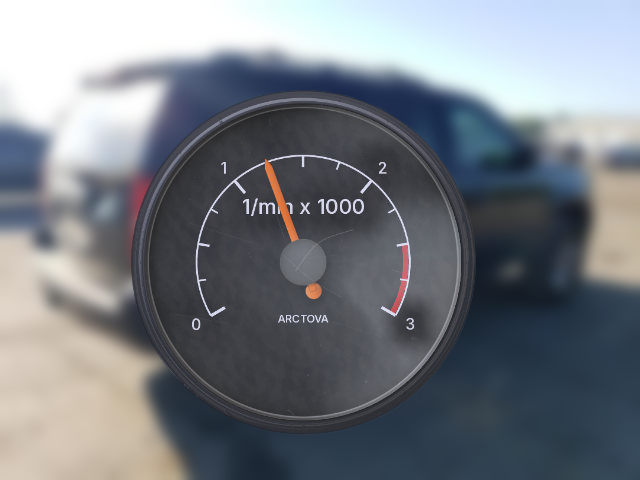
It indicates 1250 rpm
